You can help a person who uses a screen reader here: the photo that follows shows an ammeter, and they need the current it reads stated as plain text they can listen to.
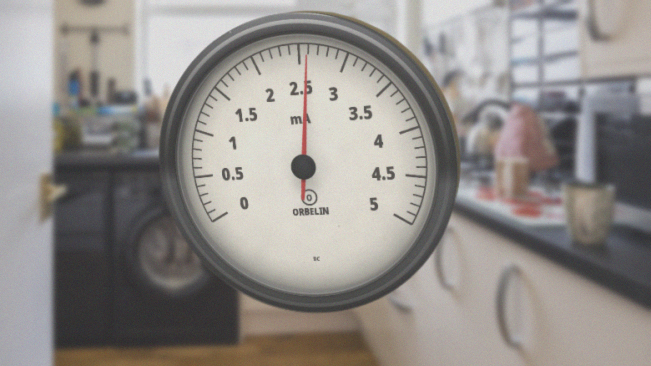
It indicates 2.6 mA
